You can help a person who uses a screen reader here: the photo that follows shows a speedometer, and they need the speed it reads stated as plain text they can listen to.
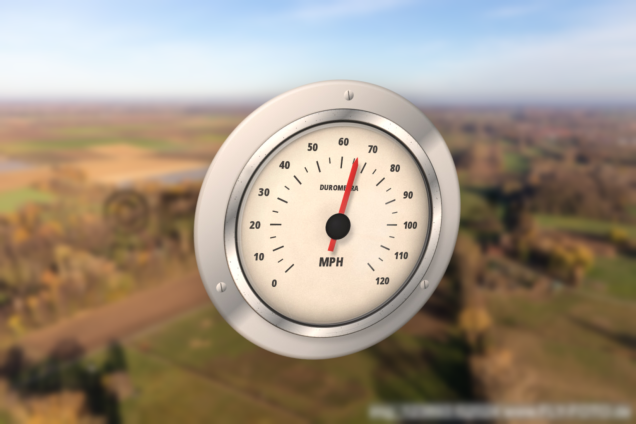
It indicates 65 mph
